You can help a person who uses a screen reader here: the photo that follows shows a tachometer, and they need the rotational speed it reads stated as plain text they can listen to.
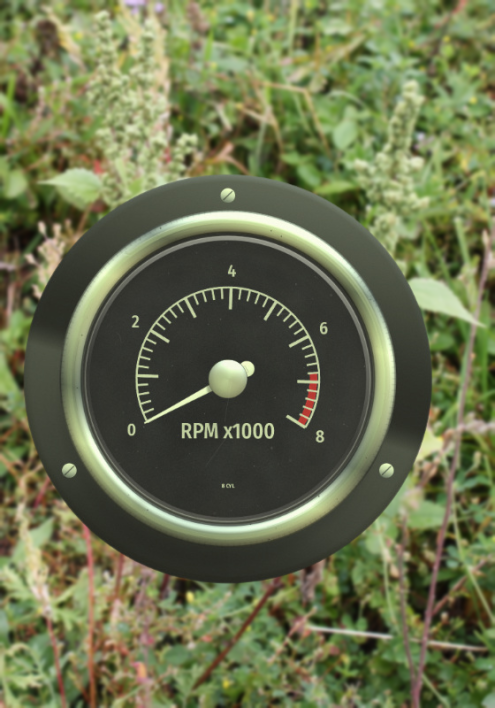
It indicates 0 rpm
